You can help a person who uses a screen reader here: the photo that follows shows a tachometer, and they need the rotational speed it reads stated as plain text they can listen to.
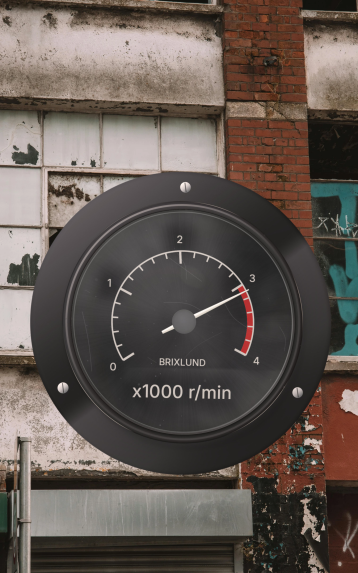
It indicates 3100 rpm
